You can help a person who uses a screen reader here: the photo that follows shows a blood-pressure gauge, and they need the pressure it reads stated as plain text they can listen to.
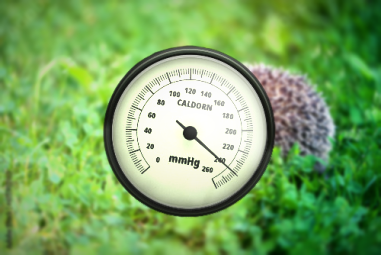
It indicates 240 mmHg
